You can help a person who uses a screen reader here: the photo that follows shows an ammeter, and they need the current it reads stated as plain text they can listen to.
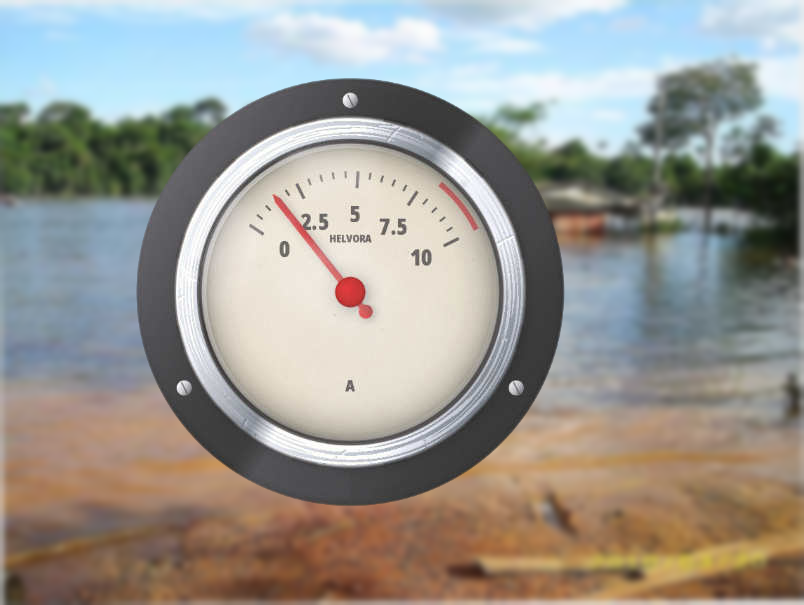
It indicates 1.5 A
